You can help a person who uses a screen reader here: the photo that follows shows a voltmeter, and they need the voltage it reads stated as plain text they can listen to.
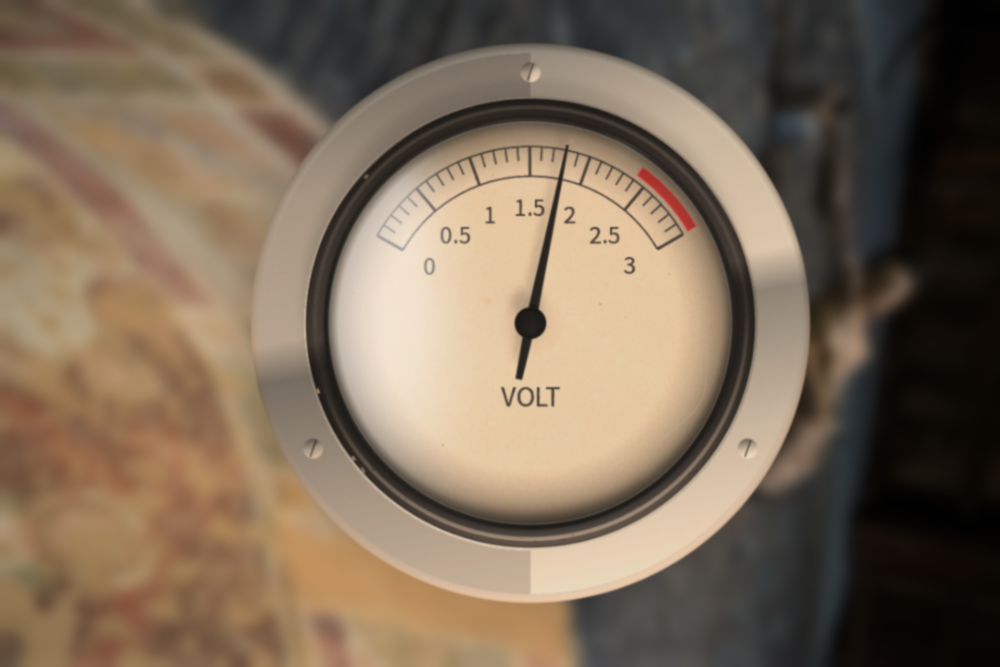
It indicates 1.8 V
